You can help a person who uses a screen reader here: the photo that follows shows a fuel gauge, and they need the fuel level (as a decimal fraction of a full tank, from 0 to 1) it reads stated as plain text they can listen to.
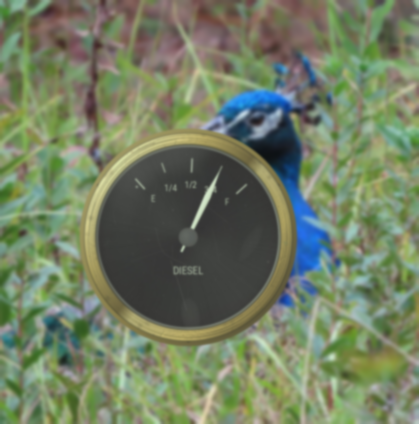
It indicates 0.75
